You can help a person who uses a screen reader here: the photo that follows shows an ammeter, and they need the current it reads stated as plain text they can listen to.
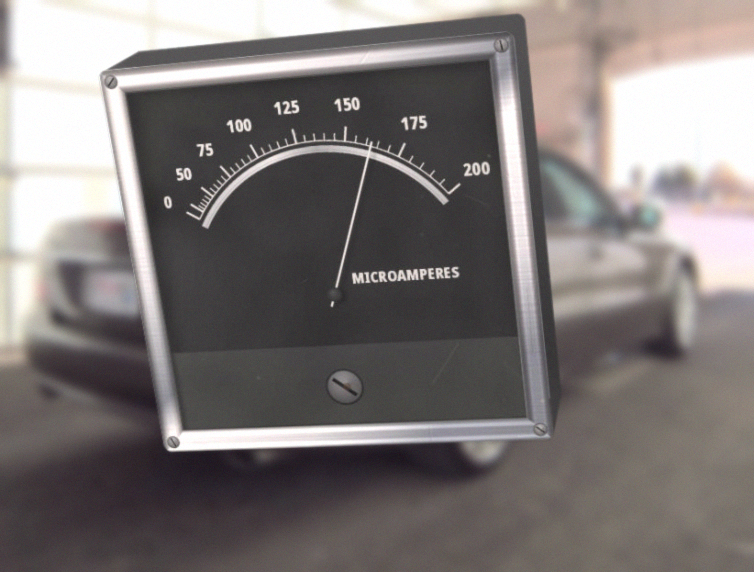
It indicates 162.5 µA
